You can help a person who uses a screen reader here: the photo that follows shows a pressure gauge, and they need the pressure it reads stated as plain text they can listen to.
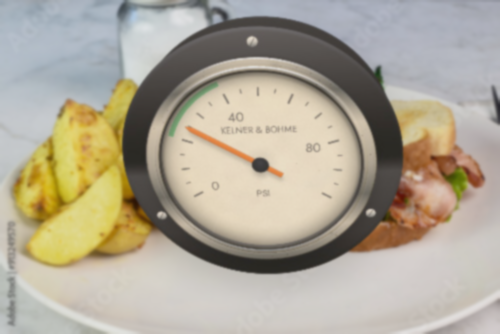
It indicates 25 psi
